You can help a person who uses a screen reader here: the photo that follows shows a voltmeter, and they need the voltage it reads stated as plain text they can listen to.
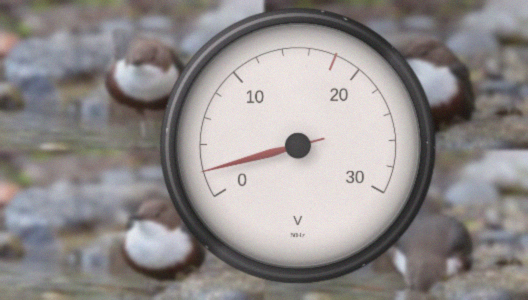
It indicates 2 V
